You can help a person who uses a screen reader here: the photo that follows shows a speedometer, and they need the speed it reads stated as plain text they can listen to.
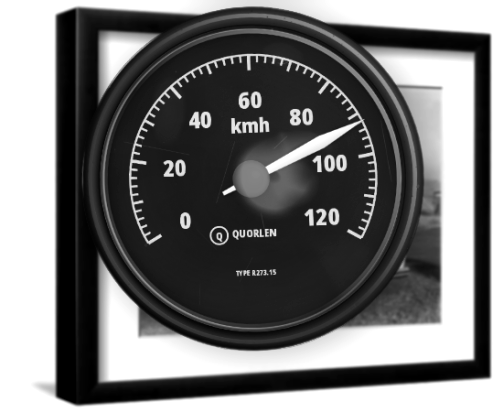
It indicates 92 km/h
